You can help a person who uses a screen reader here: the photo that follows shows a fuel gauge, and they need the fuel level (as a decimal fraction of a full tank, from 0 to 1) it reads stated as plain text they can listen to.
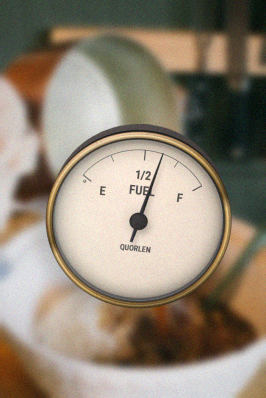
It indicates 0.625
